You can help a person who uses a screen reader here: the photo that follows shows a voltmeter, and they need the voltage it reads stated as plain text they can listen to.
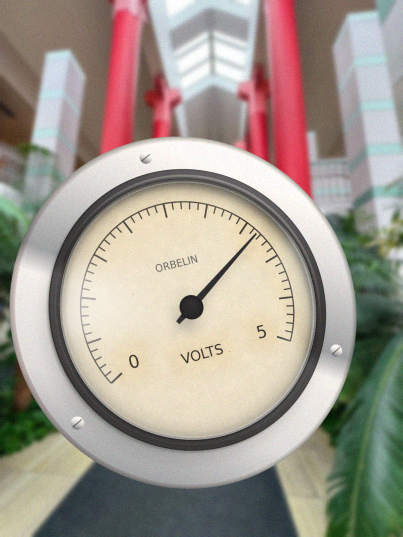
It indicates 3.65 V
